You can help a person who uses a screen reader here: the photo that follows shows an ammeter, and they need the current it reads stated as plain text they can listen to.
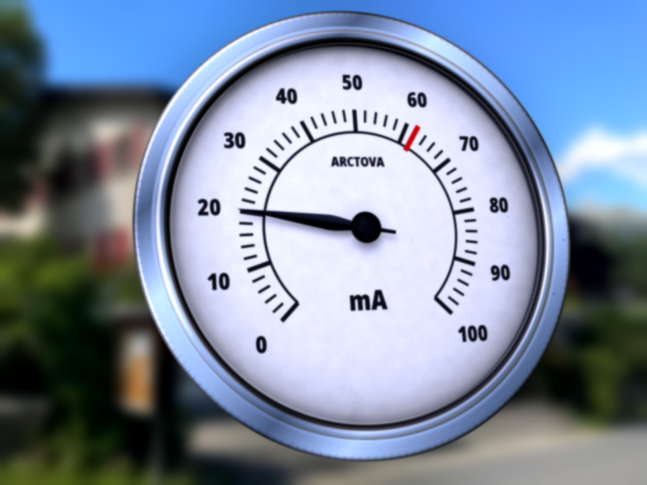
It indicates 20 mA
